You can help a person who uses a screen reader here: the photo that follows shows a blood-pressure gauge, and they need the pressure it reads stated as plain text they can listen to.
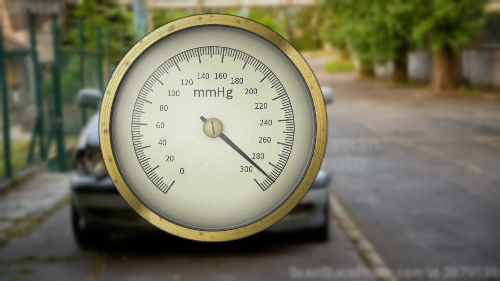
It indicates 290 mmHg
